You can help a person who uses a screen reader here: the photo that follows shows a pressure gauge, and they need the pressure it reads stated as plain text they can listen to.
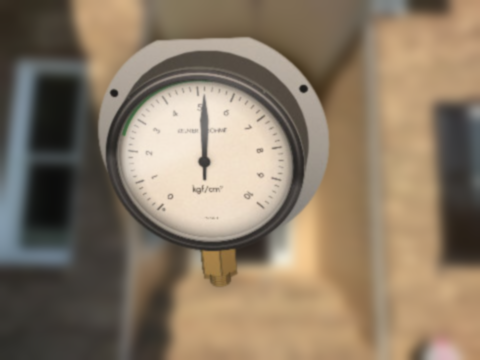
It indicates 5.2 kg/cm²
